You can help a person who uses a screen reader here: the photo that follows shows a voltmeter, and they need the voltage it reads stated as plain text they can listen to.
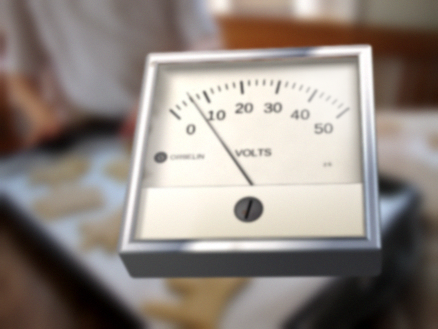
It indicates 6 V
